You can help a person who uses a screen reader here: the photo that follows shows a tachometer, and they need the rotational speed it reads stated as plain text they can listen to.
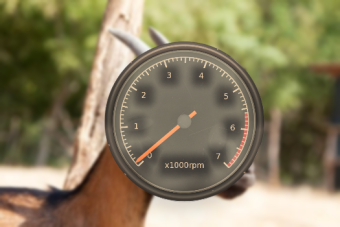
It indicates 100 rpm
